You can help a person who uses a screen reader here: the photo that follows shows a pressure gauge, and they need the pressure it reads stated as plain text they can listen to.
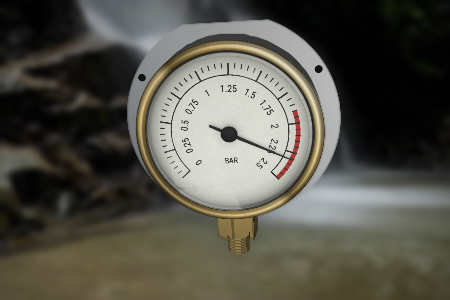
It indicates 2.3 bar
